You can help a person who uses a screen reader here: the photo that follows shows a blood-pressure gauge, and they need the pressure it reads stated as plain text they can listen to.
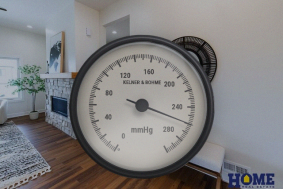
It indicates 260 mmHg
